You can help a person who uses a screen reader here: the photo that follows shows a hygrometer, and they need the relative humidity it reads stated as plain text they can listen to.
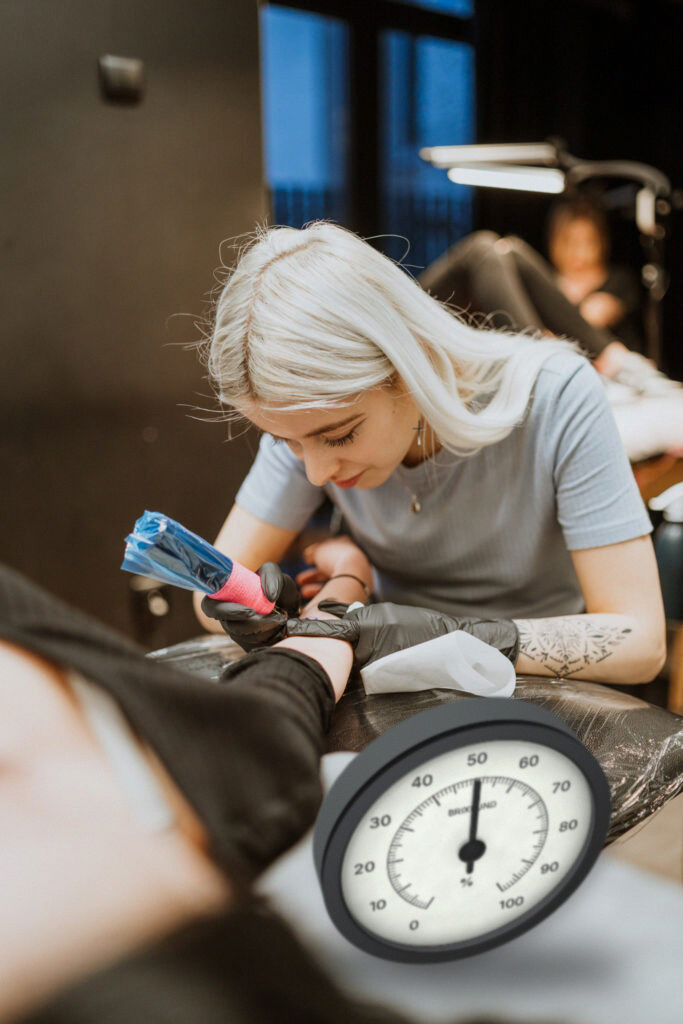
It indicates 50 %
